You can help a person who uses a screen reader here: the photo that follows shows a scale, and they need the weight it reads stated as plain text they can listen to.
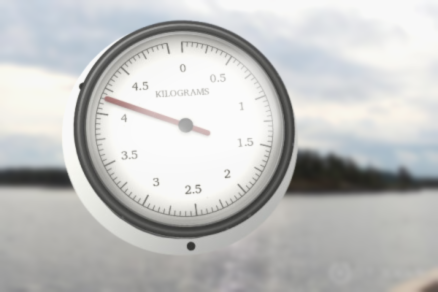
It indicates 4.15 kg
